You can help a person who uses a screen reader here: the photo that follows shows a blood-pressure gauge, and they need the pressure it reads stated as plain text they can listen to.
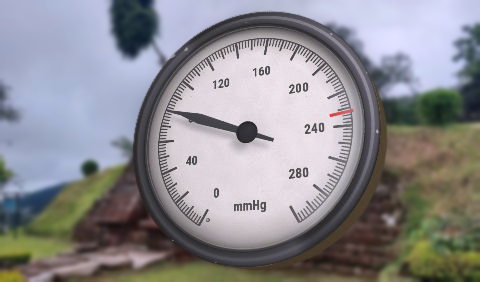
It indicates 80 mmHg
